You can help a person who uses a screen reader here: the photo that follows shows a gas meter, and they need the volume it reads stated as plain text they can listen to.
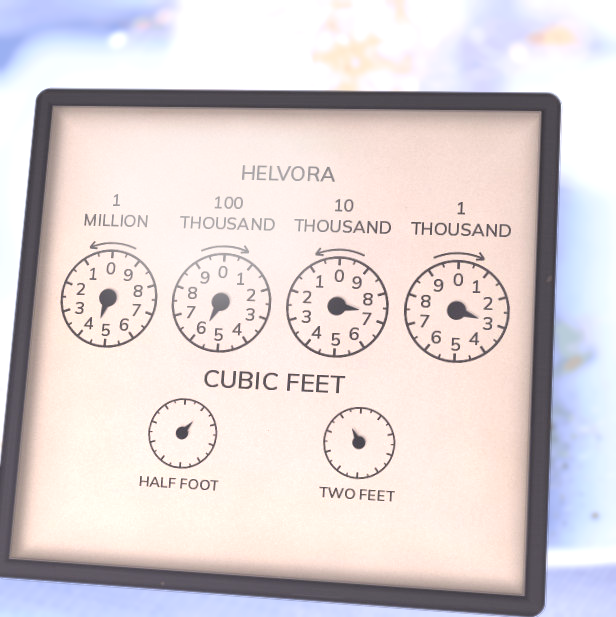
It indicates 457300 ft³
